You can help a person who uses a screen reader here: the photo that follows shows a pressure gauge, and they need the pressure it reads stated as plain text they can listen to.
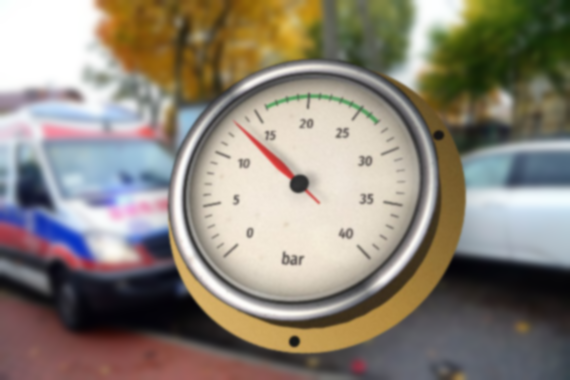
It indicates 13 bar
